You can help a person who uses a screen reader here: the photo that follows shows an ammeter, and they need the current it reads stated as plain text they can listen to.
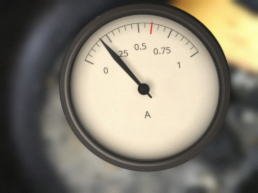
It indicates 0.2 A
